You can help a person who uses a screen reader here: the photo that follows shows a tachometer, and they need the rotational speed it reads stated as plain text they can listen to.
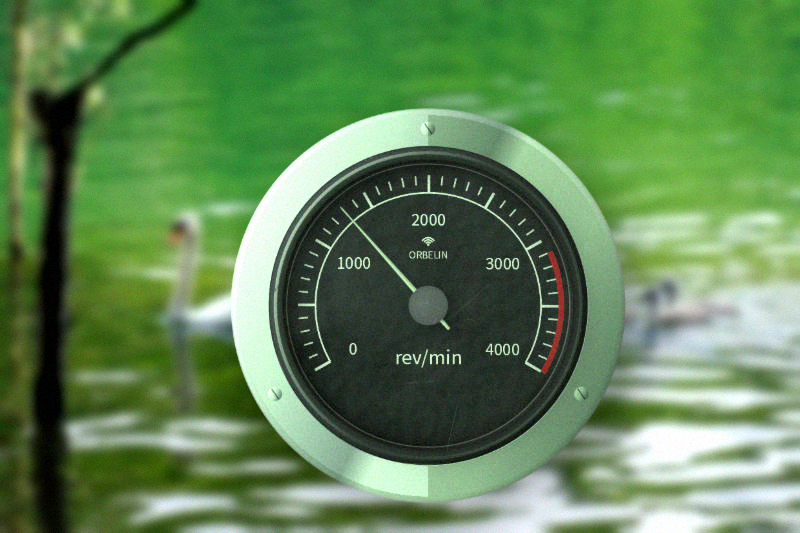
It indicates 1300 rpm
